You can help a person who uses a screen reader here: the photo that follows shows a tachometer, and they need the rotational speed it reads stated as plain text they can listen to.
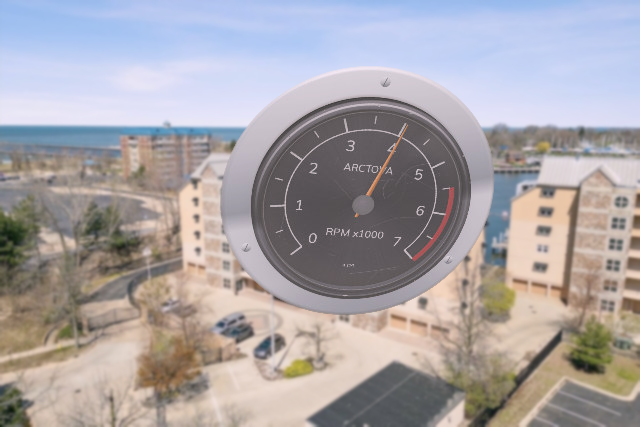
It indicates 4000 rpm
